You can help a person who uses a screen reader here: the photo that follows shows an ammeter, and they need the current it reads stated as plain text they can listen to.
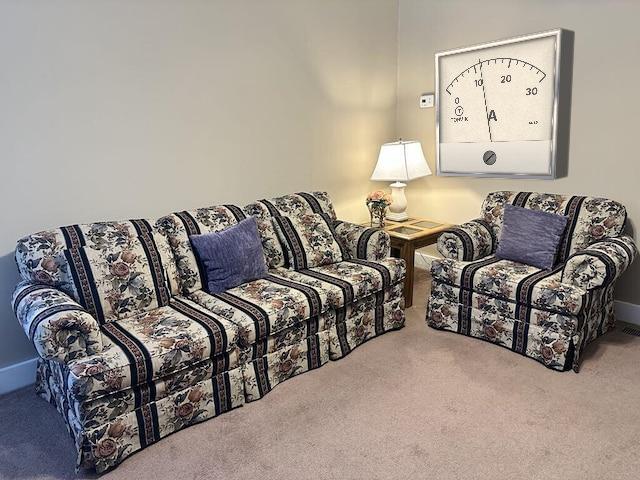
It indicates 12 A
